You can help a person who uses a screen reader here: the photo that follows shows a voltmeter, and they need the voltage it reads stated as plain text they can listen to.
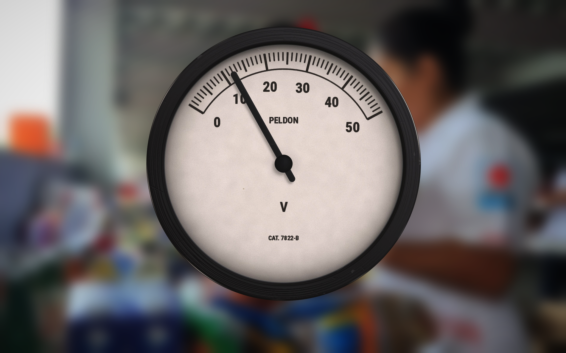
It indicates 12 V
